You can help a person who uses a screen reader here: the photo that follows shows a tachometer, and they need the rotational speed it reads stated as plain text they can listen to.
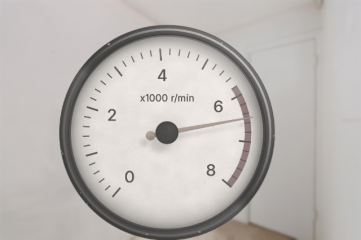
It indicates 6500 rpm
